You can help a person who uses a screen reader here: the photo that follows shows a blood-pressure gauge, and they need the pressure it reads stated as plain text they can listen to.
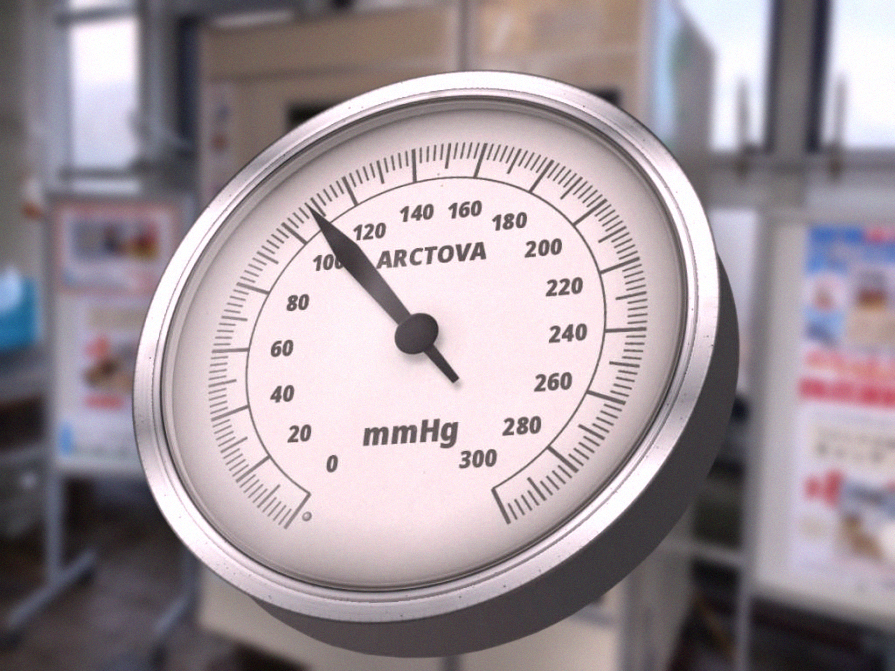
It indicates 108 mmHg
